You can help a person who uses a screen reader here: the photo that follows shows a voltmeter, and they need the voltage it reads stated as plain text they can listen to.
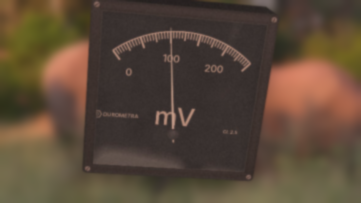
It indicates 100 mV
